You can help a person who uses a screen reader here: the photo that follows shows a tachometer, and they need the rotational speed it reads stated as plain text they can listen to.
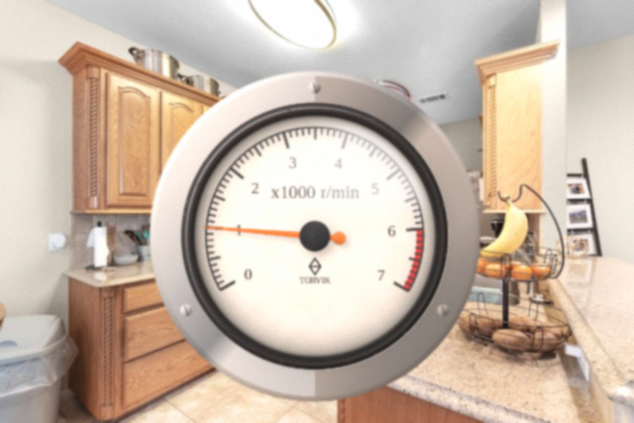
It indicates 1000 rpm
